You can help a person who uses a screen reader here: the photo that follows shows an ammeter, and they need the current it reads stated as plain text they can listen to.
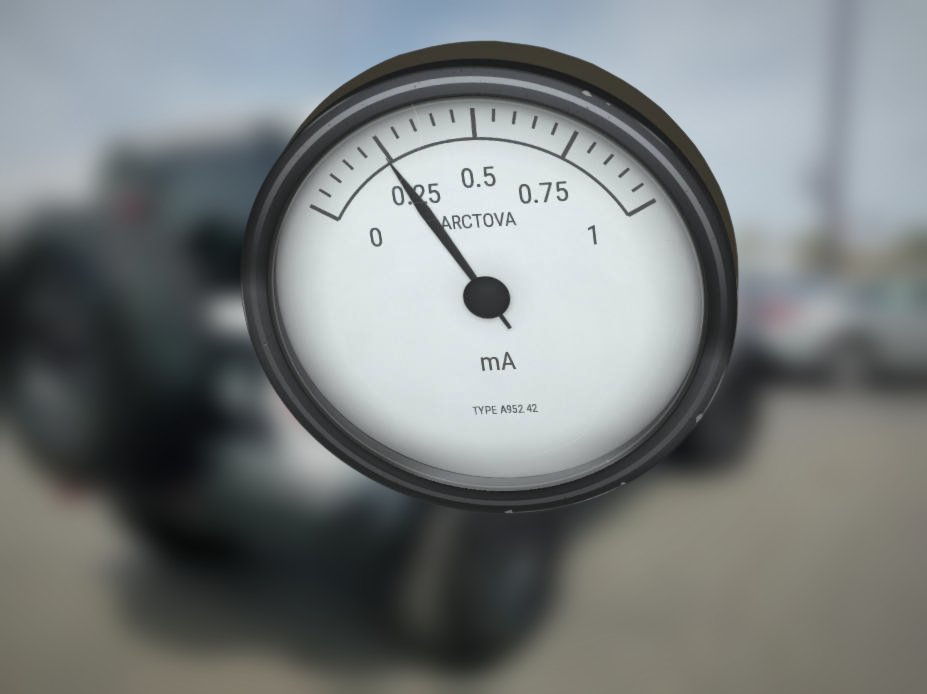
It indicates 0.25 mA
